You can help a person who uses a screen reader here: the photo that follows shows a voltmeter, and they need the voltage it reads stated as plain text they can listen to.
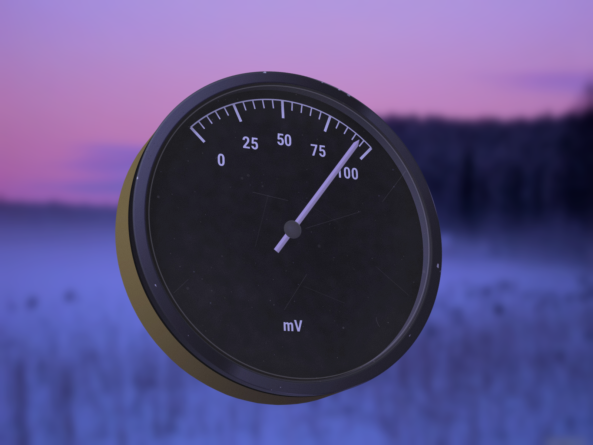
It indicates 92.5 mV
